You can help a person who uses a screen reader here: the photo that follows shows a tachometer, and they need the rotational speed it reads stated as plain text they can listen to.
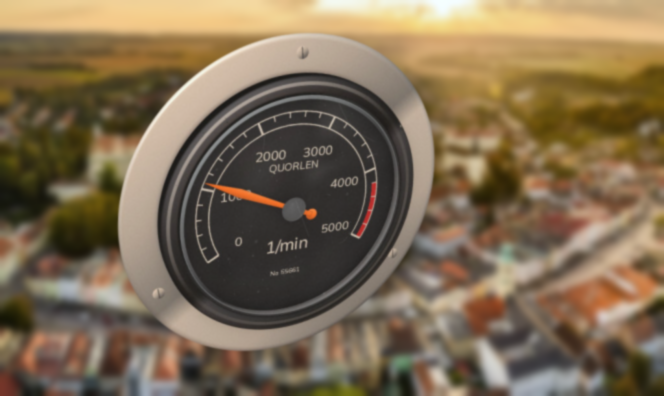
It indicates 1100 rpm
